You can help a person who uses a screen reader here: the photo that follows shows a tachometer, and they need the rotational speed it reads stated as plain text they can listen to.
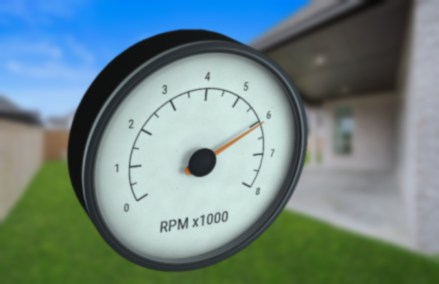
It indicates 6000 rpm
